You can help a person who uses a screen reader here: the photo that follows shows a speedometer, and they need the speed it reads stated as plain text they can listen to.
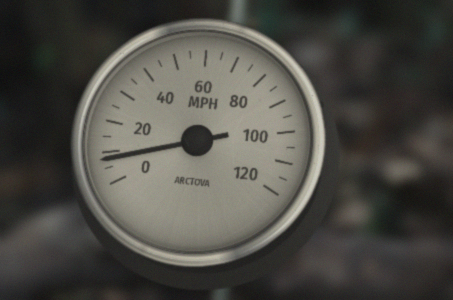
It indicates 7.5 mph
